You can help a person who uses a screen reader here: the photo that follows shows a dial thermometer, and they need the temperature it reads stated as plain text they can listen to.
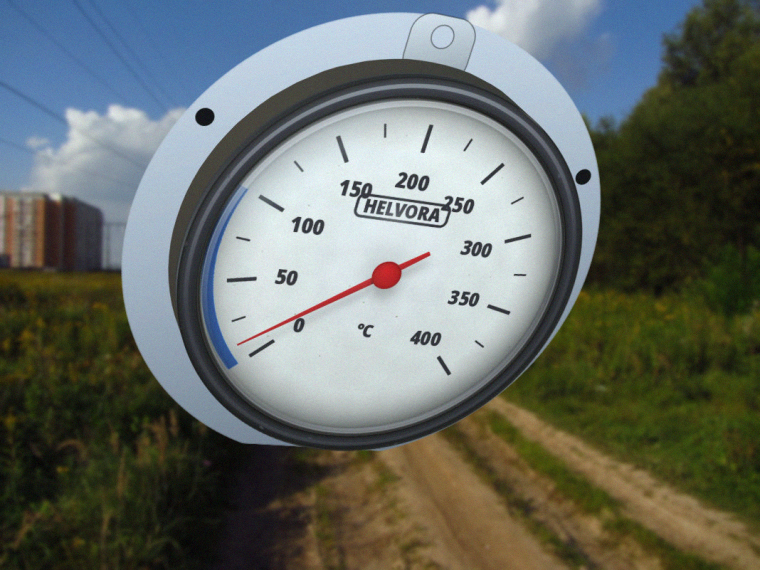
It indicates 12.5 °C
